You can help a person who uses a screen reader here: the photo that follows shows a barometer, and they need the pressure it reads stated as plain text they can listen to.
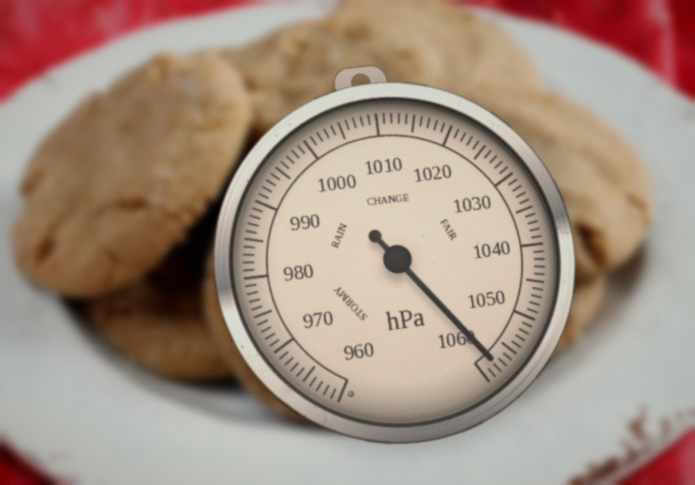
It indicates 1058 hPa
